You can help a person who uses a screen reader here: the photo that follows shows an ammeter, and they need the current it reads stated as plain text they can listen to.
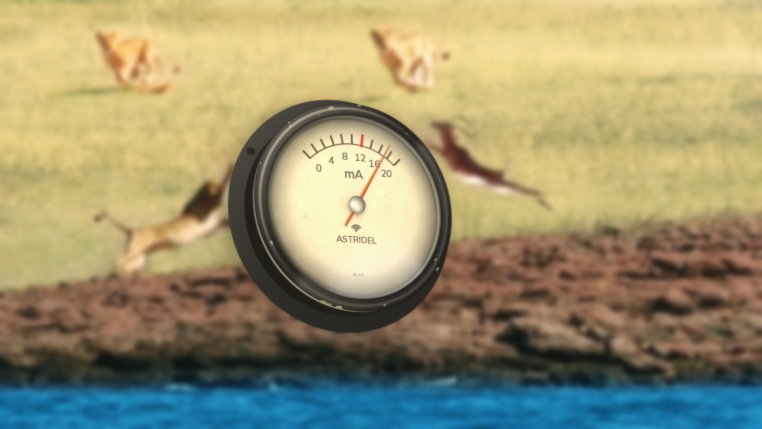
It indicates 17 mA
